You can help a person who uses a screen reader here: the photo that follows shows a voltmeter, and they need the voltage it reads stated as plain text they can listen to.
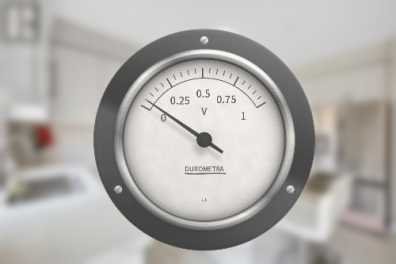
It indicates 0.05 V
